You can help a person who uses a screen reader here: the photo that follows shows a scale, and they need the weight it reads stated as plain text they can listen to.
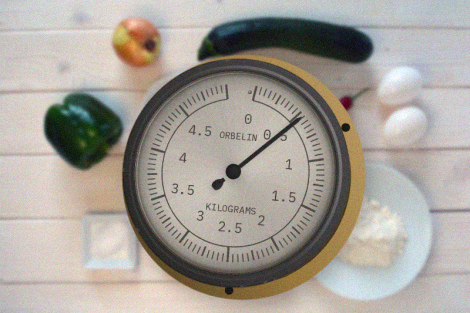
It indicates 0.55 kg
